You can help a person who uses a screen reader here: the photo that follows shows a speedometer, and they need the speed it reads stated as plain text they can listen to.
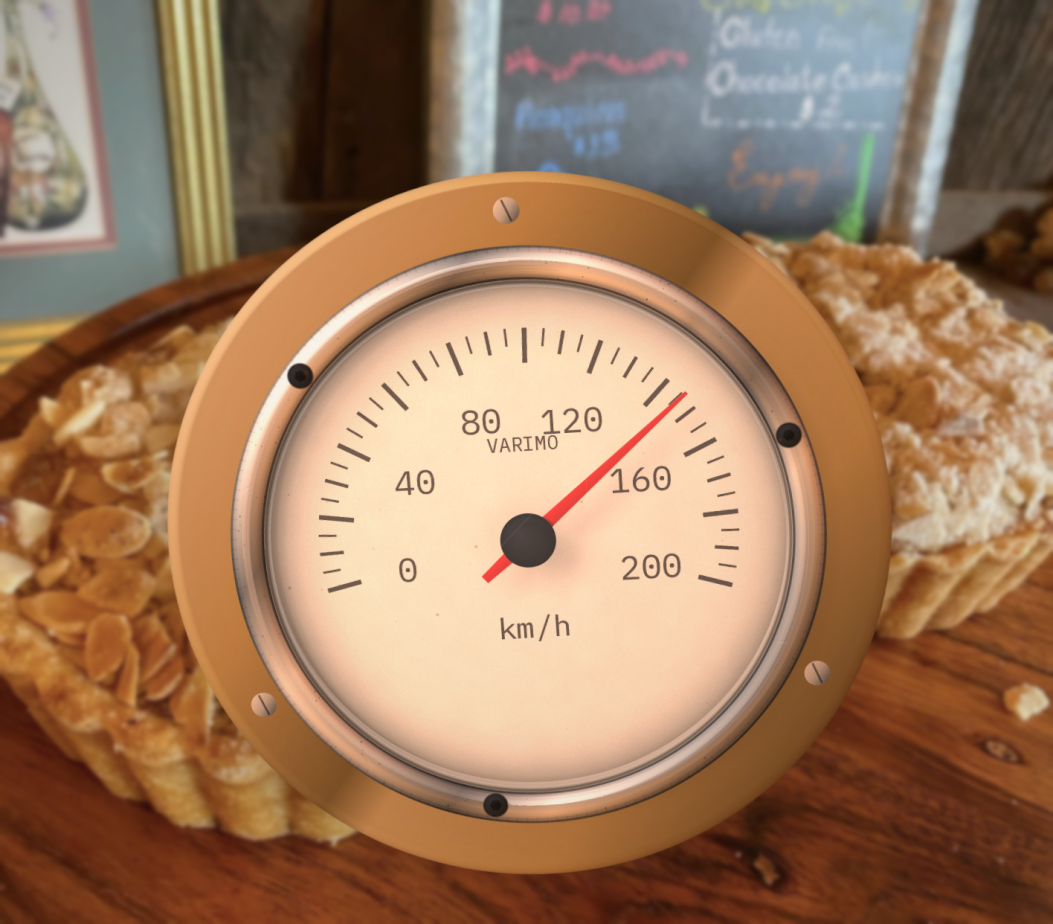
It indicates 145 km/h
